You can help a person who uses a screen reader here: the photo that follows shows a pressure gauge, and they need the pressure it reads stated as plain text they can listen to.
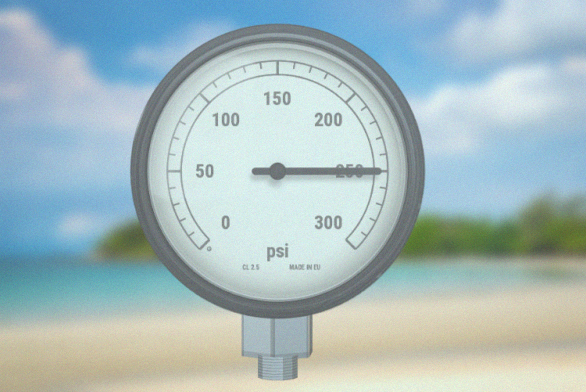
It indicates 250 psi
